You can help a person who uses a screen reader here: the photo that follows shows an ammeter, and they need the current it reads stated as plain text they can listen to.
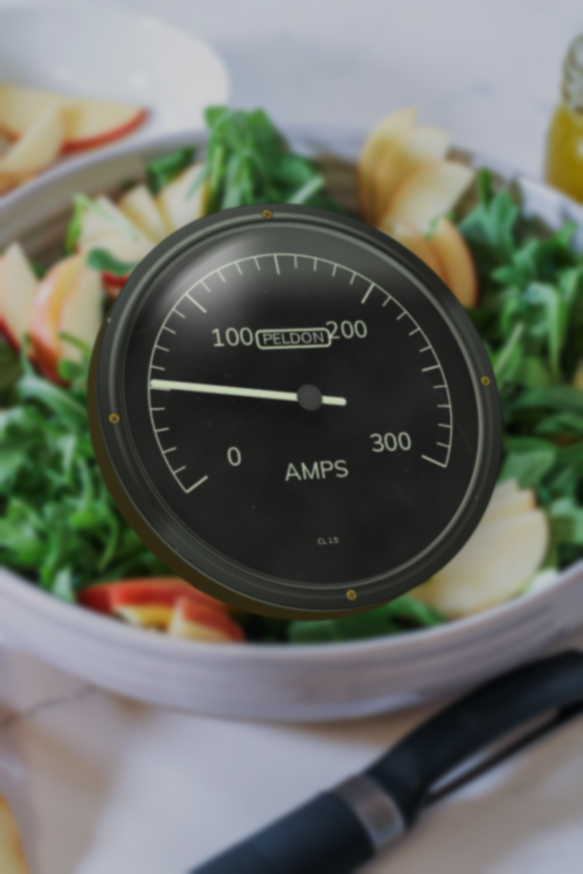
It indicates 50 A
